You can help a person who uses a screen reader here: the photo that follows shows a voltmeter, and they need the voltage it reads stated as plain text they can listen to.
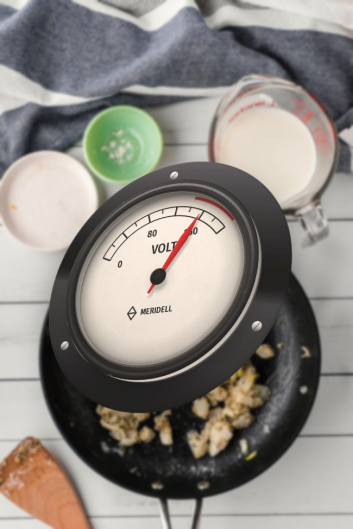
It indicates 160 V
